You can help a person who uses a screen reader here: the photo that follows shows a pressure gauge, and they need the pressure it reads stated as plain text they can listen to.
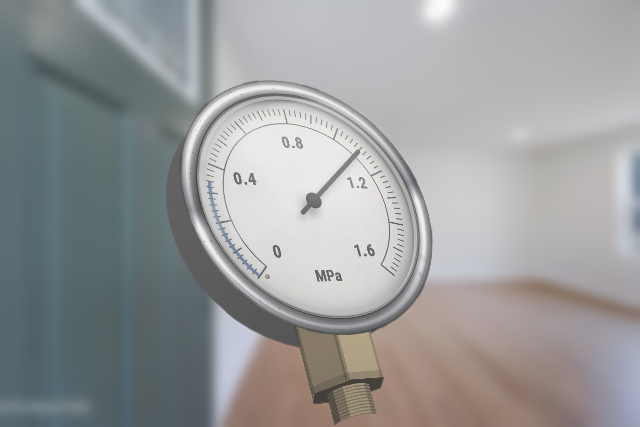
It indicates 1.1 MPa
